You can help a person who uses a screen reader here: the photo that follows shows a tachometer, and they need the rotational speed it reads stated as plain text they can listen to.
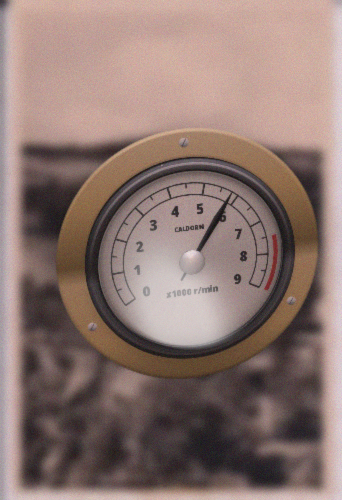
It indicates 5750 rpm
